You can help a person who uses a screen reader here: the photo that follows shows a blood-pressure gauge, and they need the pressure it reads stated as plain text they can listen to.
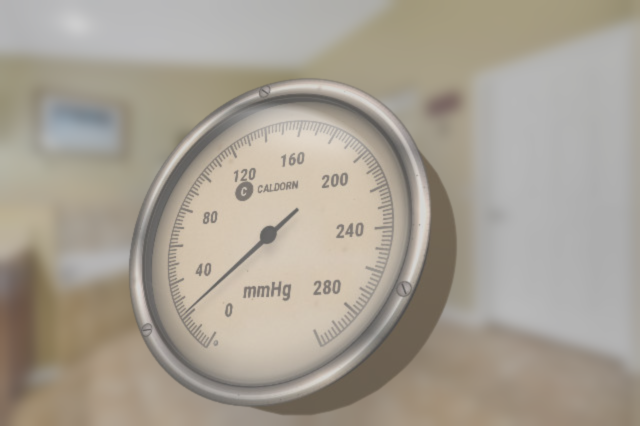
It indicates 20 mmHg
